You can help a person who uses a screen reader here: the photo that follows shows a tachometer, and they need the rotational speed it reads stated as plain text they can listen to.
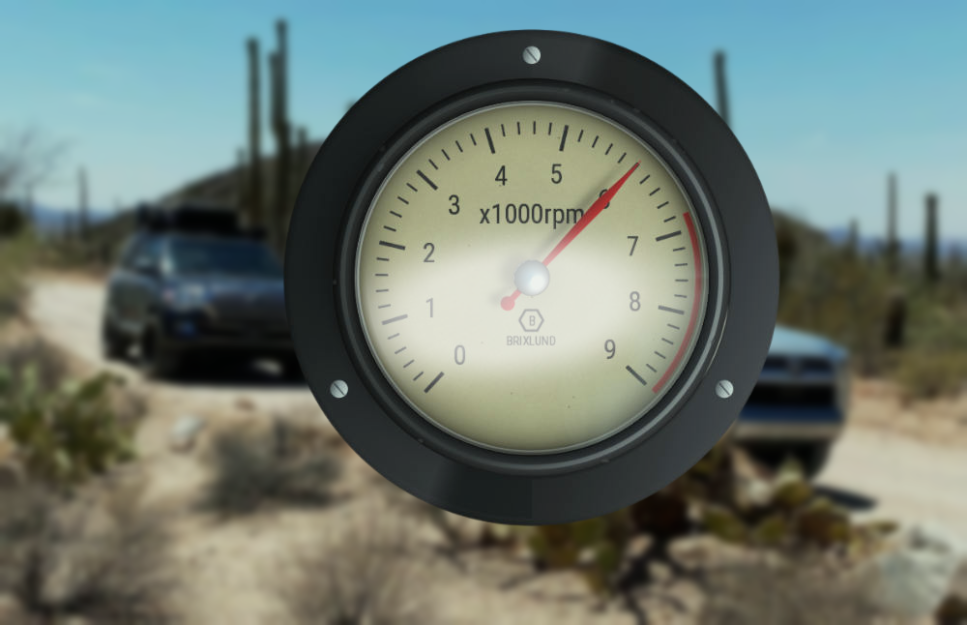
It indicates 6000 rpm
